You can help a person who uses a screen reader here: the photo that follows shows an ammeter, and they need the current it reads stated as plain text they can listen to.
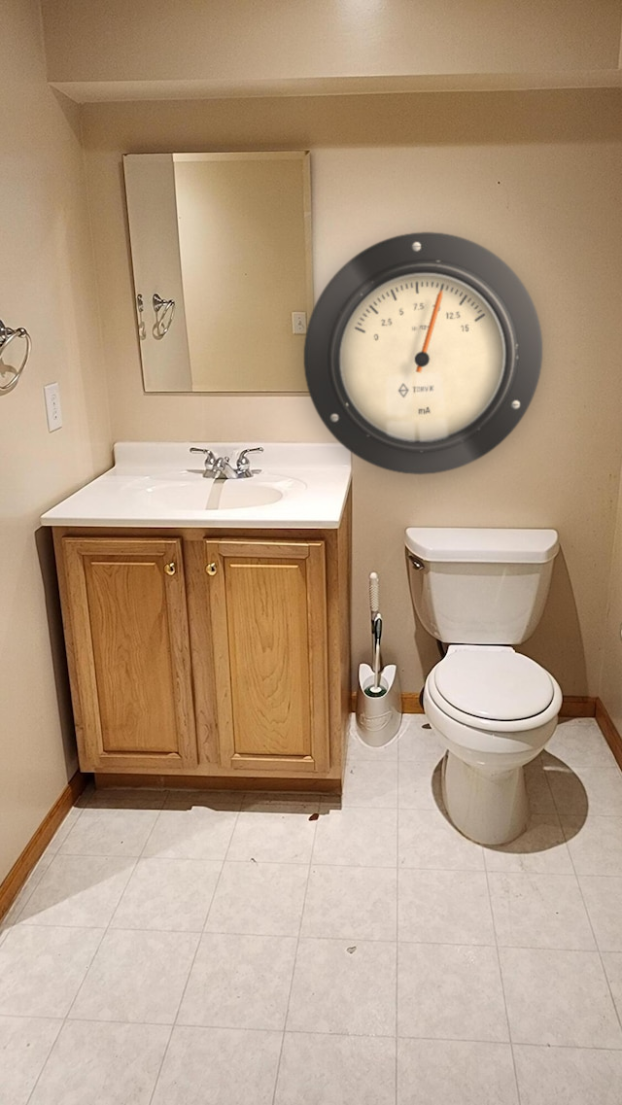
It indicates 10 mA
